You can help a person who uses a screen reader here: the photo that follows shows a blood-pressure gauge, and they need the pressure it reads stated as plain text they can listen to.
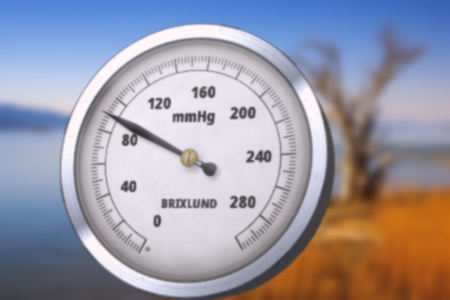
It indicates 90 mmHg
